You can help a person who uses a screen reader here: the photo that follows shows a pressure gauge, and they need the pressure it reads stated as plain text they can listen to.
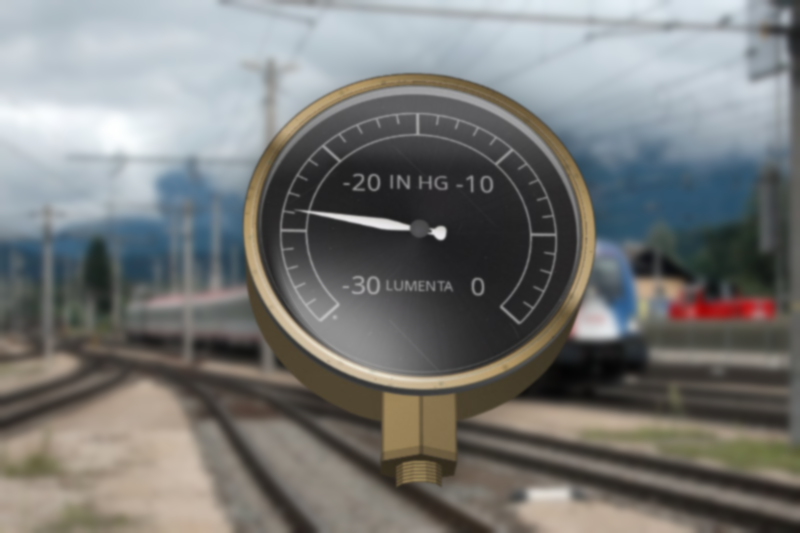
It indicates -24 inHg
